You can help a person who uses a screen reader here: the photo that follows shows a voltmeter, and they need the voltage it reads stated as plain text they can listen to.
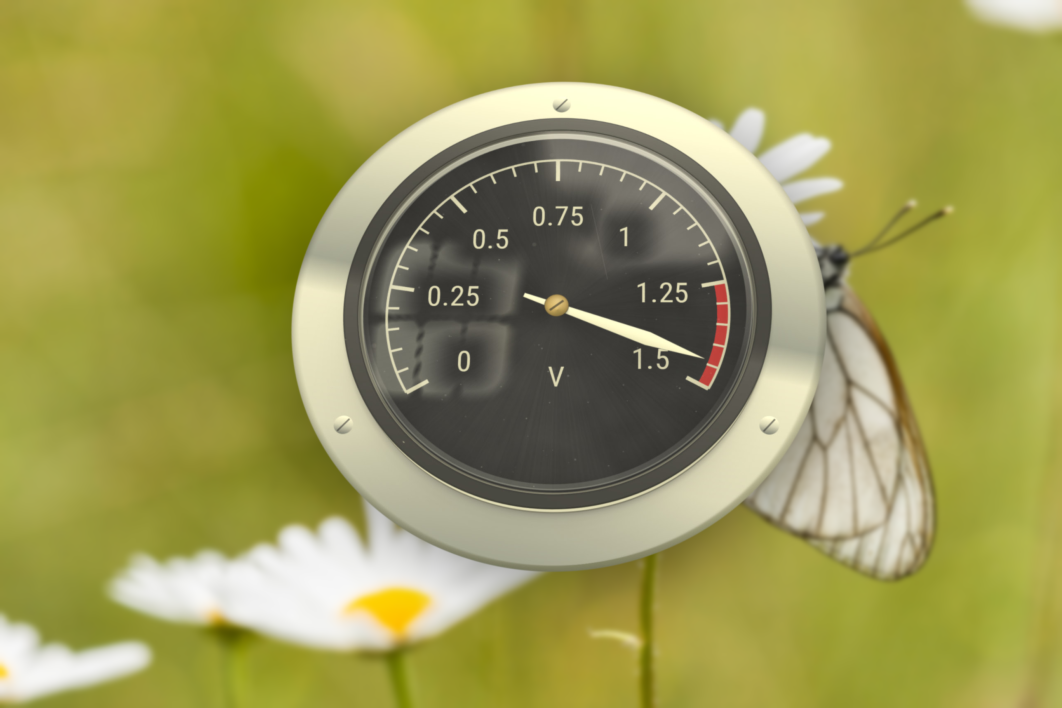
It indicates 1.45 V
